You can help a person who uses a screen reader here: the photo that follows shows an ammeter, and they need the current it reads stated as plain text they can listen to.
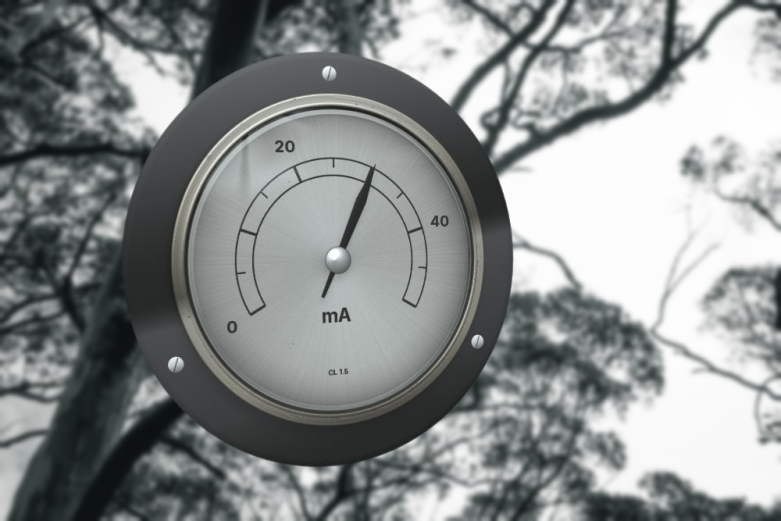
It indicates 30 mA
